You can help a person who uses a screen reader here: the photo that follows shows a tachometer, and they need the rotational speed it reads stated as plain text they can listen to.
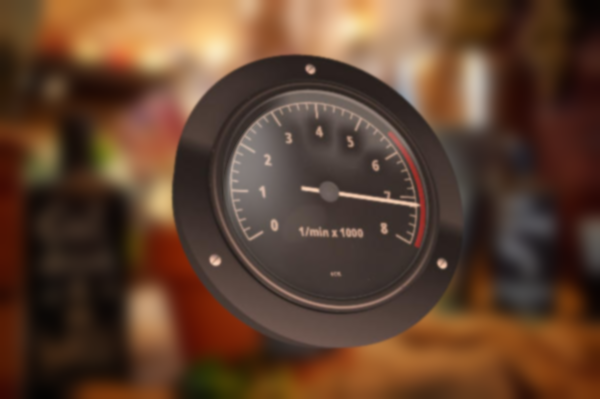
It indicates 7200 rpm
